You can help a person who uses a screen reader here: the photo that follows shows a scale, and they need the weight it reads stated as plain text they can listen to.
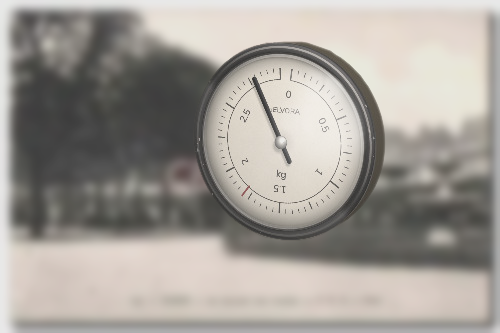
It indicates 2.8 kg
